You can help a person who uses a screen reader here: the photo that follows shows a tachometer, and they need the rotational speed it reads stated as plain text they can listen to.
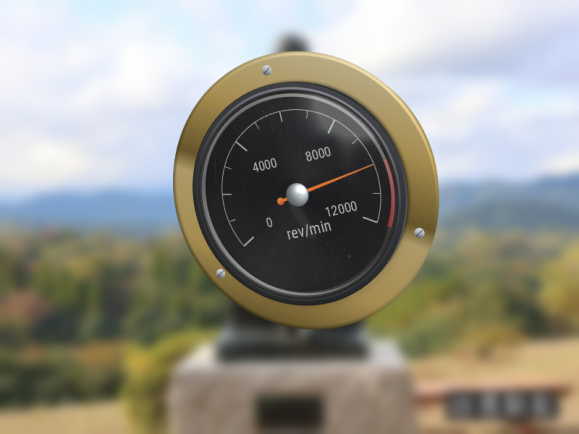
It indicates 10000 rpm
